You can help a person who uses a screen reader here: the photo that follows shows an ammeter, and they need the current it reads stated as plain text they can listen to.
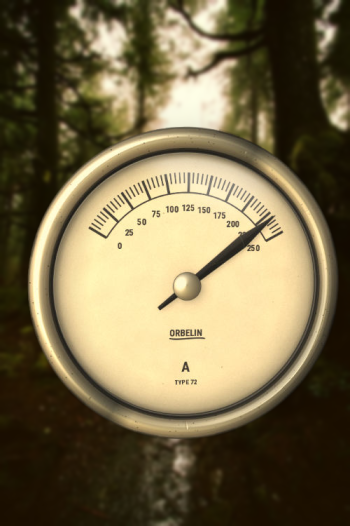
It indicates 230 A
